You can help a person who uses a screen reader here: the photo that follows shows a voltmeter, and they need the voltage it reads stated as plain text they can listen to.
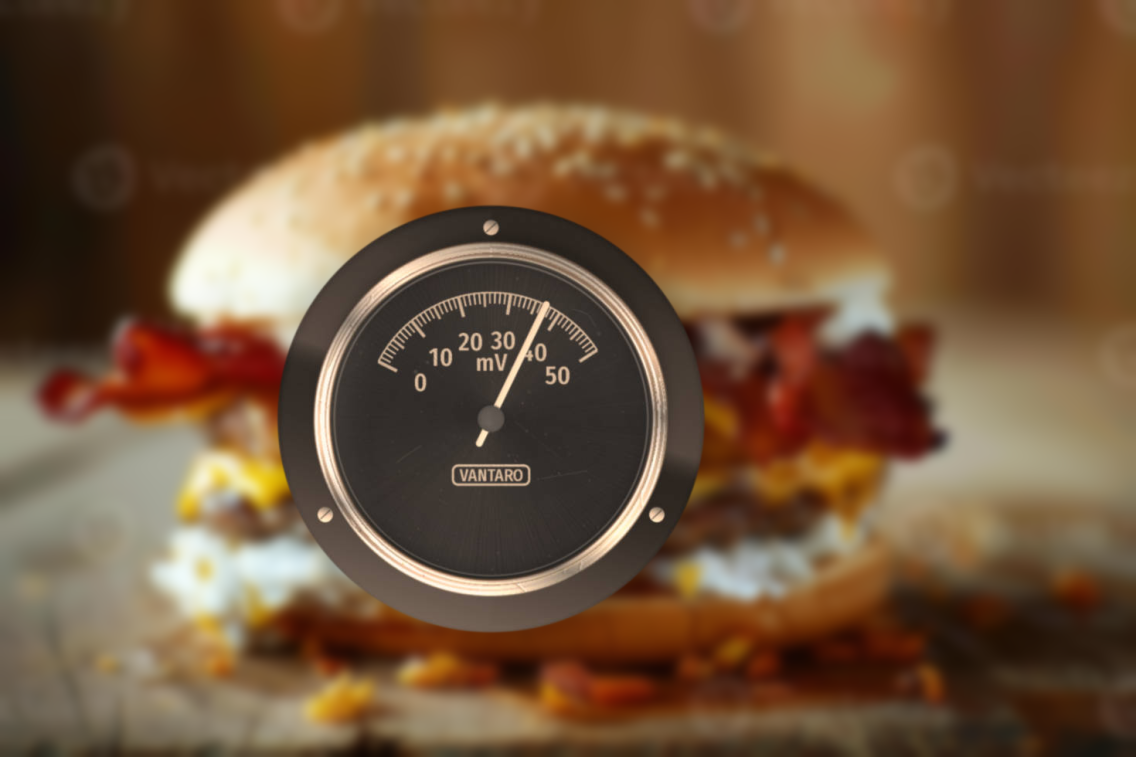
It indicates 37 mV
